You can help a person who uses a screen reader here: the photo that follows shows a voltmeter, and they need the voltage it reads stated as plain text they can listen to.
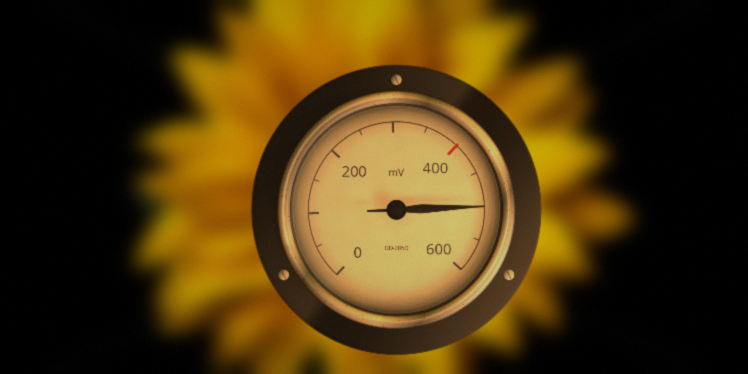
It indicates 500 mV
